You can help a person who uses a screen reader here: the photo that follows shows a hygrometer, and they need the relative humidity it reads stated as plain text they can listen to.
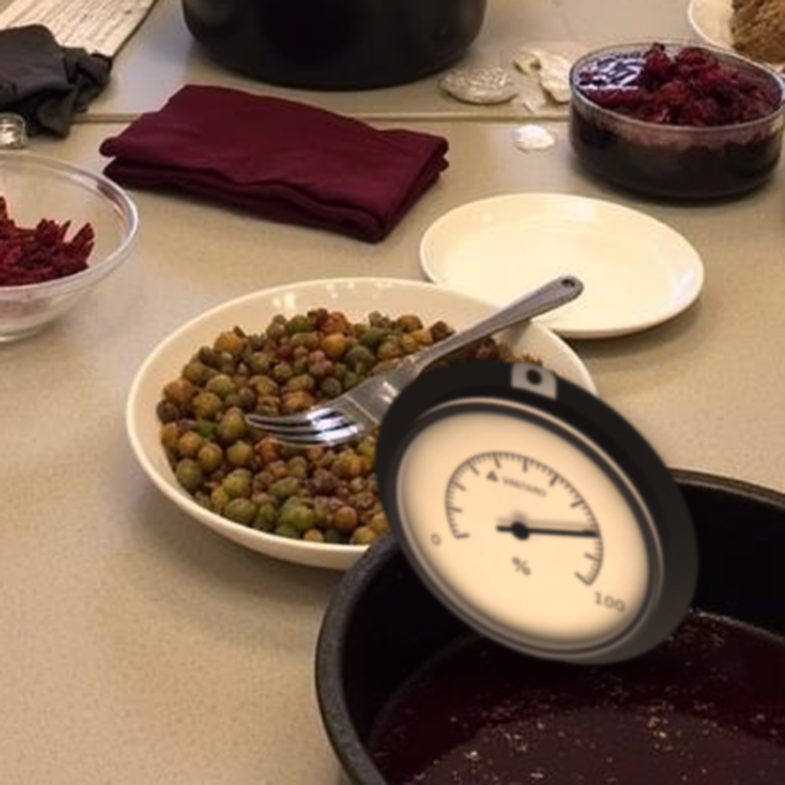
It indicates 80 %
